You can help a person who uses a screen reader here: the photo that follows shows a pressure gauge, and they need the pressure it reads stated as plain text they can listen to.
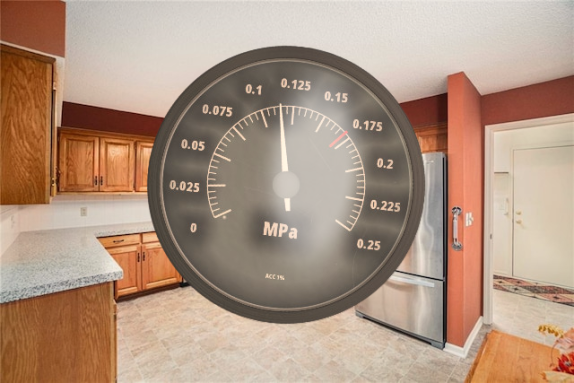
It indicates 0.115 MPa
